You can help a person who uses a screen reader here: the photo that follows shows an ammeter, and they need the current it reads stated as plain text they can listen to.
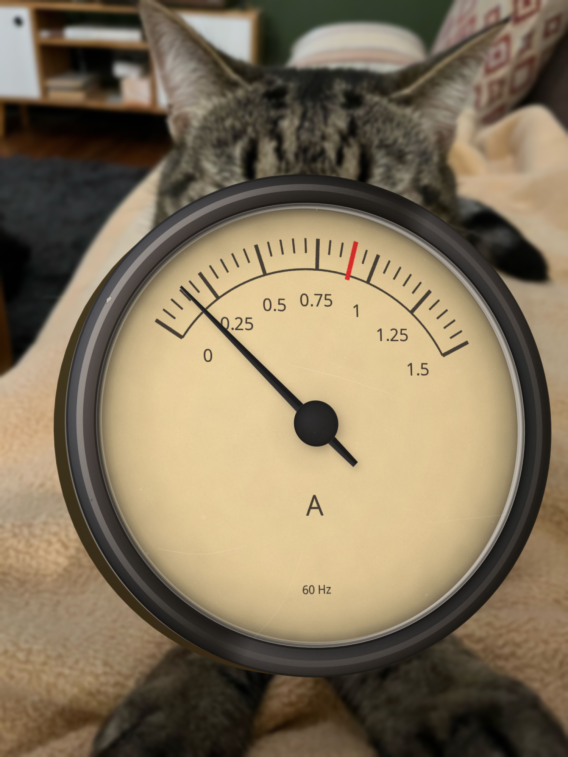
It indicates 0.15 A
